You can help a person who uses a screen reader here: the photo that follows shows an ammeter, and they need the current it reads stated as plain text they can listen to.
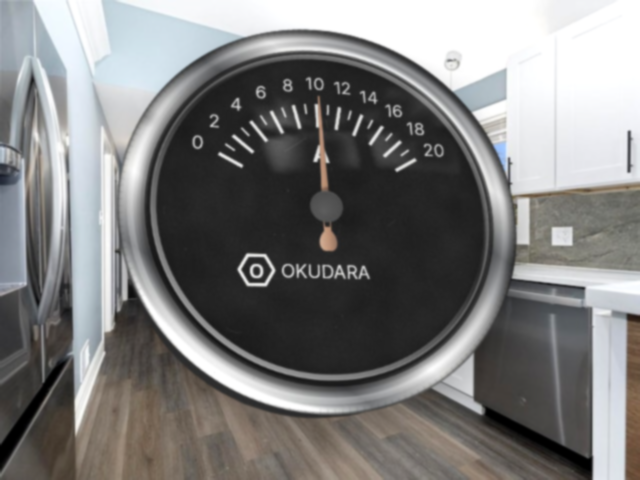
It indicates 10 A
